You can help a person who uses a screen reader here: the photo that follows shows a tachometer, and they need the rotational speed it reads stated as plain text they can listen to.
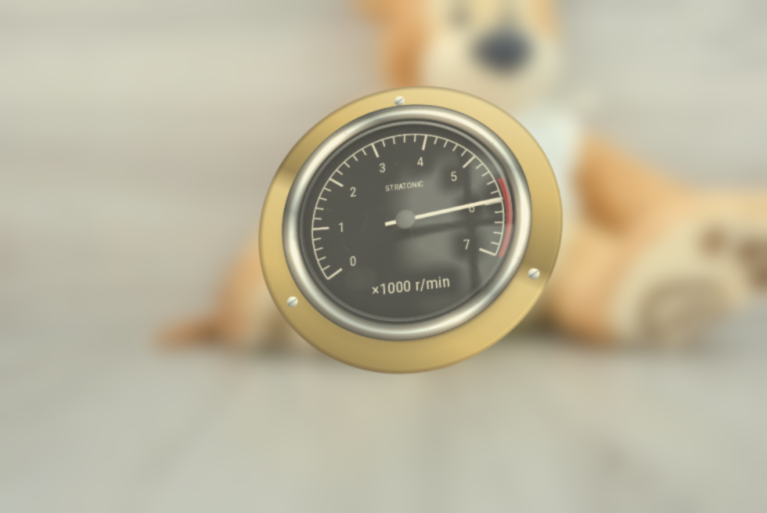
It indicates 6000 rpm
